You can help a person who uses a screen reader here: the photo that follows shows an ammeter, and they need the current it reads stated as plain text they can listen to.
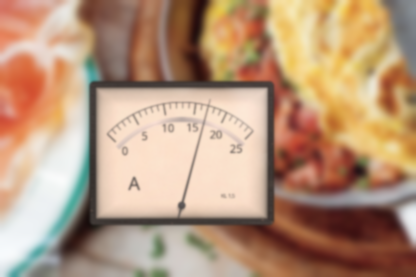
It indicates 17 A
